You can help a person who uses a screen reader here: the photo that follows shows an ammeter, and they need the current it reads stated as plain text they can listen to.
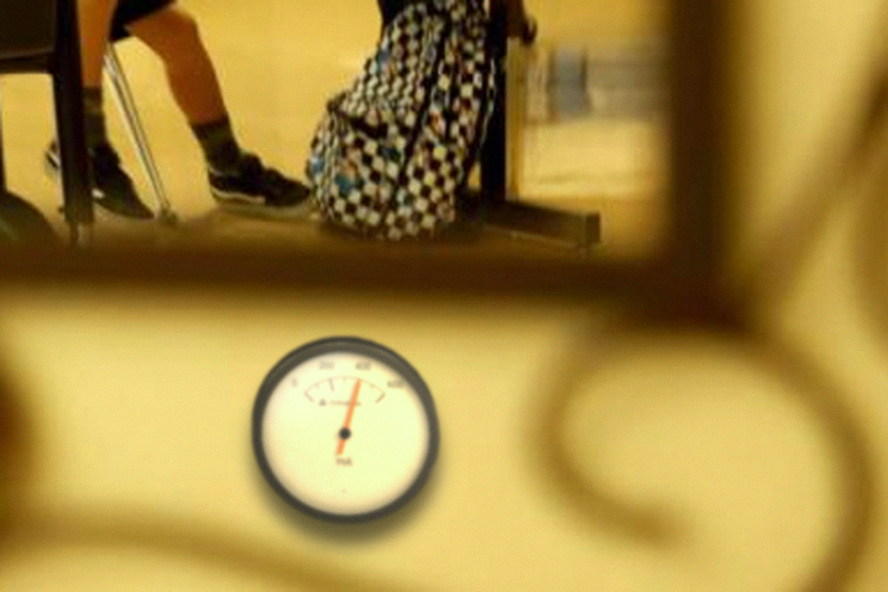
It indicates 400 mA
